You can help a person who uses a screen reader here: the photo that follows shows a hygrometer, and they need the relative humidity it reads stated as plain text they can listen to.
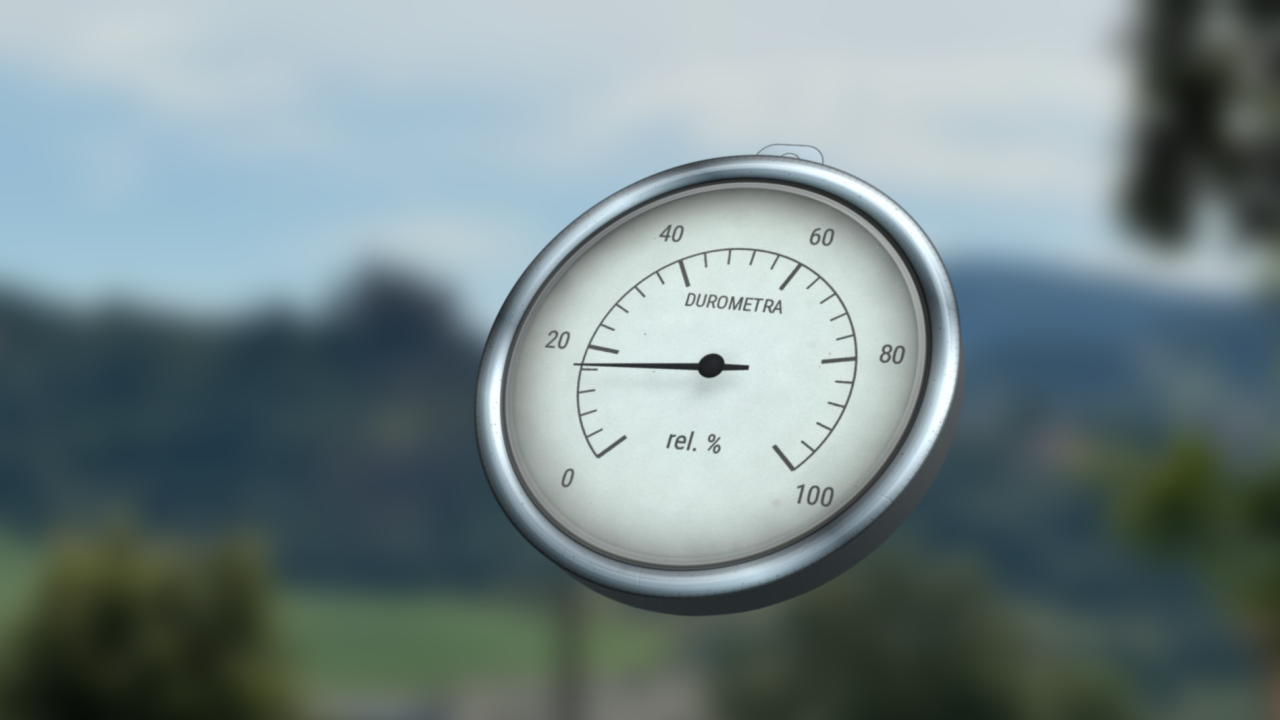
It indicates 16 %
